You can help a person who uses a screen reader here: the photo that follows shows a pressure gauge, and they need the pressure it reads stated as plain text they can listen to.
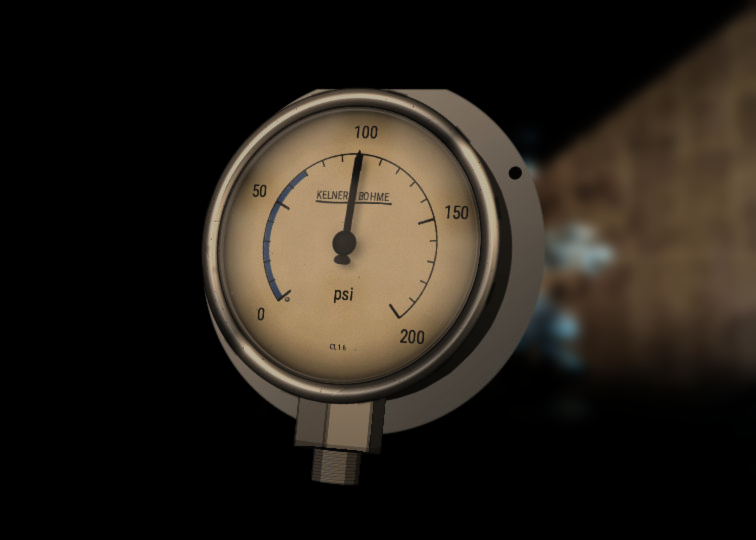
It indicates 100 psi
